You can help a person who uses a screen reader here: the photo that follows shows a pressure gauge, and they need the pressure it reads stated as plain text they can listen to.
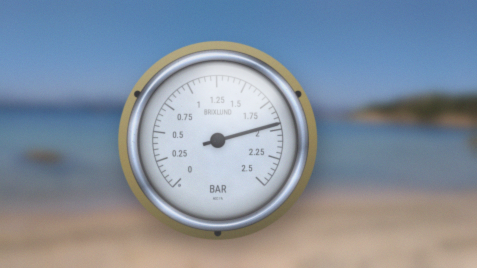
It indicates 1.95 bar
